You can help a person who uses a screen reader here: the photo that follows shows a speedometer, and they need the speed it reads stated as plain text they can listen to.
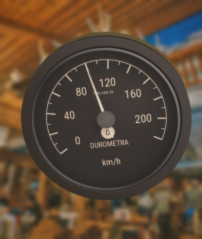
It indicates 100 km/h
